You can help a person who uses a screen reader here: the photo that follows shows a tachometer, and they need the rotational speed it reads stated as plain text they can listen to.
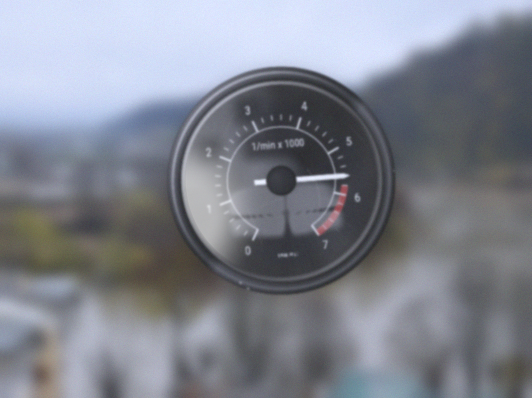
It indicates 5600 rpm
